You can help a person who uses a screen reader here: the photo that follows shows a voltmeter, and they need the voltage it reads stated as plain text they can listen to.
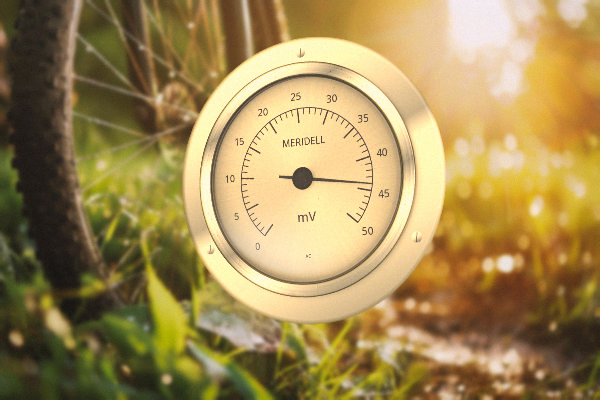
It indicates 44 mV
